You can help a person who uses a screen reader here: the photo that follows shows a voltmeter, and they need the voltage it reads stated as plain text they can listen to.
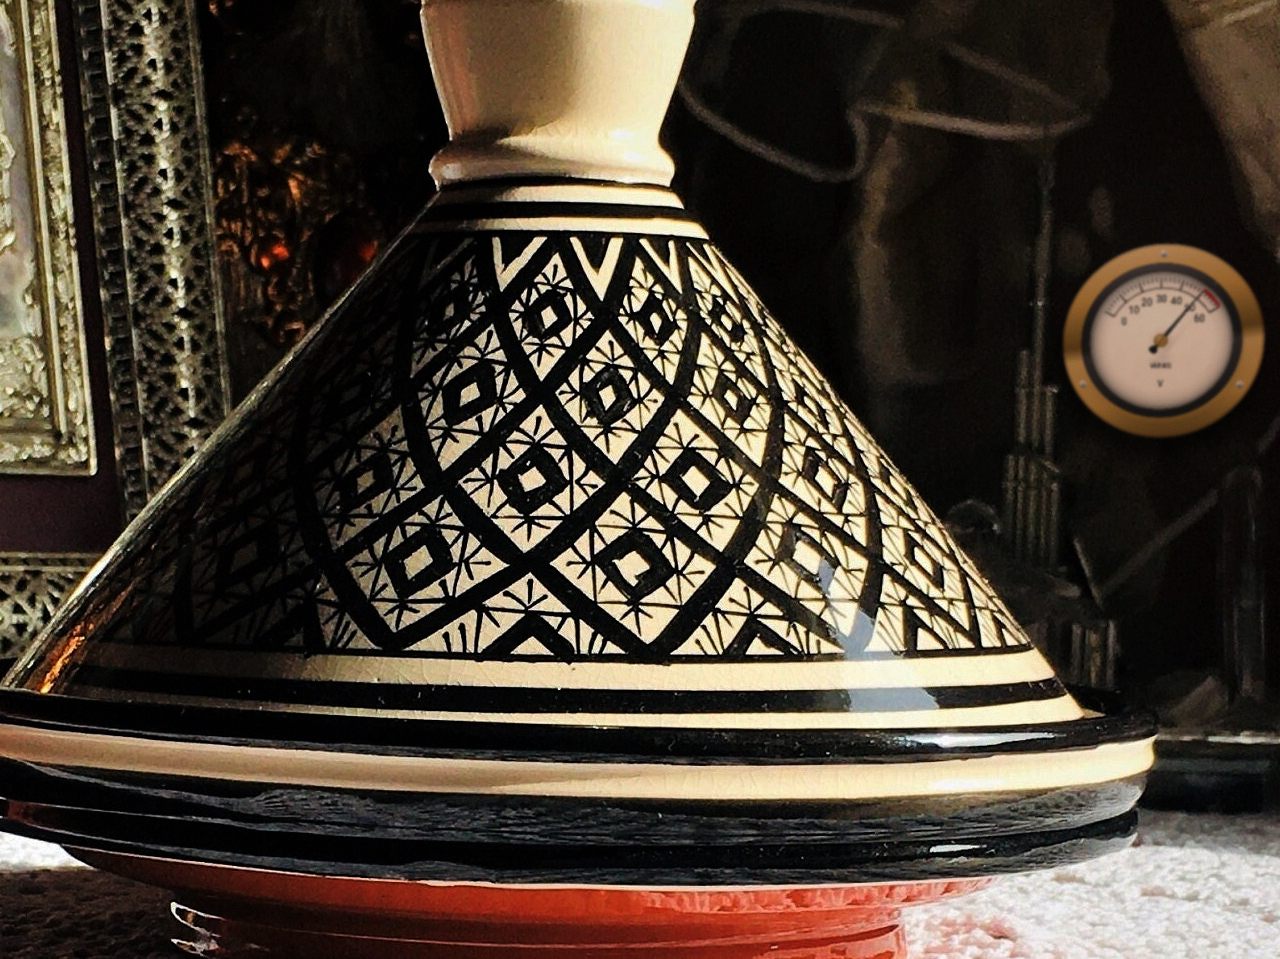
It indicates 50 V
